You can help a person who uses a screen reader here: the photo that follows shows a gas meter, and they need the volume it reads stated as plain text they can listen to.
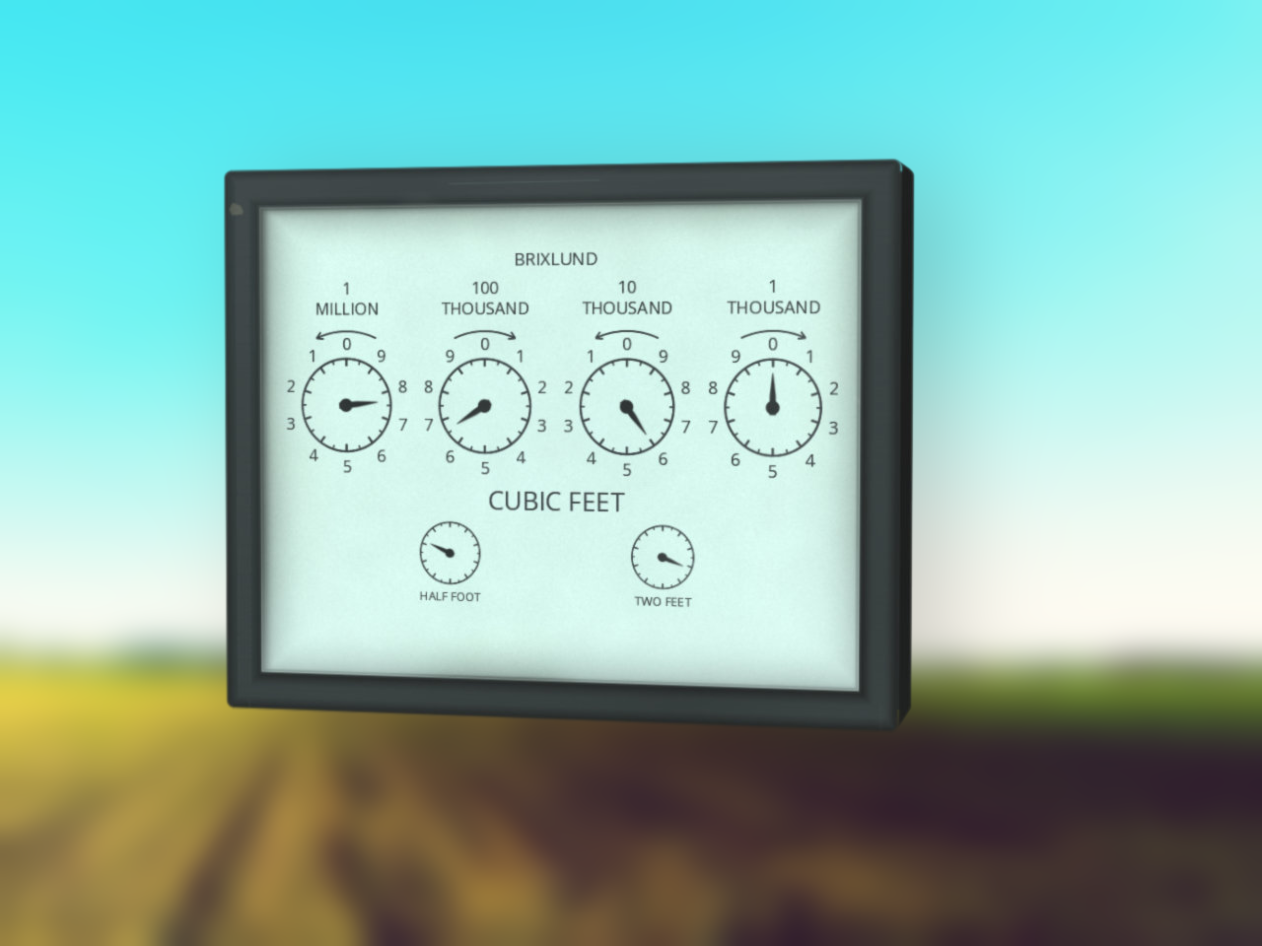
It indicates 766000 ft³
